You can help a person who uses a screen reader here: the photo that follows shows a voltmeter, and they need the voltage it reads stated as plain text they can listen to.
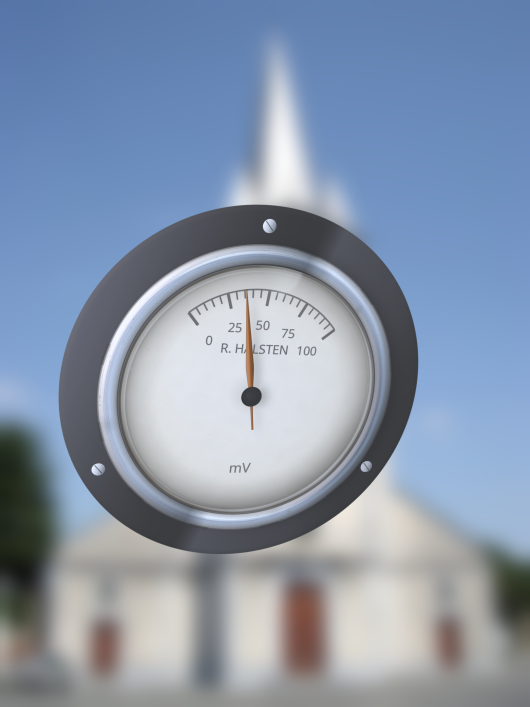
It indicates 35 mV
